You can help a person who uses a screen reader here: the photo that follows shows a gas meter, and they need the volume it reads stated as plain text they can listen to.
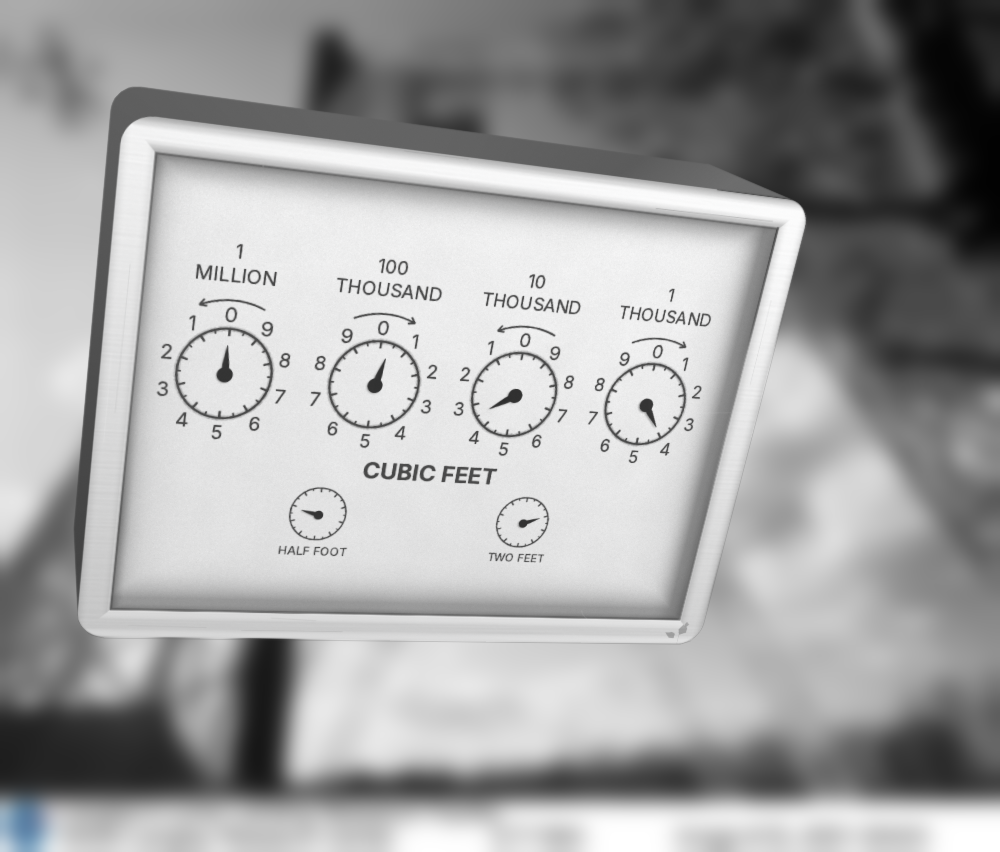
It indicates 3400 ft³
